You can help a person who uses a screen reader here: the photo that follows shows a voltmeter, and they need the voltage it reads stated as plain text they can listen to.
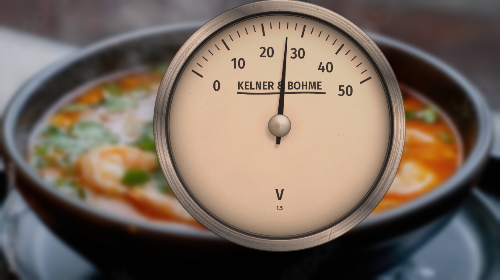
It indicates 26 V
